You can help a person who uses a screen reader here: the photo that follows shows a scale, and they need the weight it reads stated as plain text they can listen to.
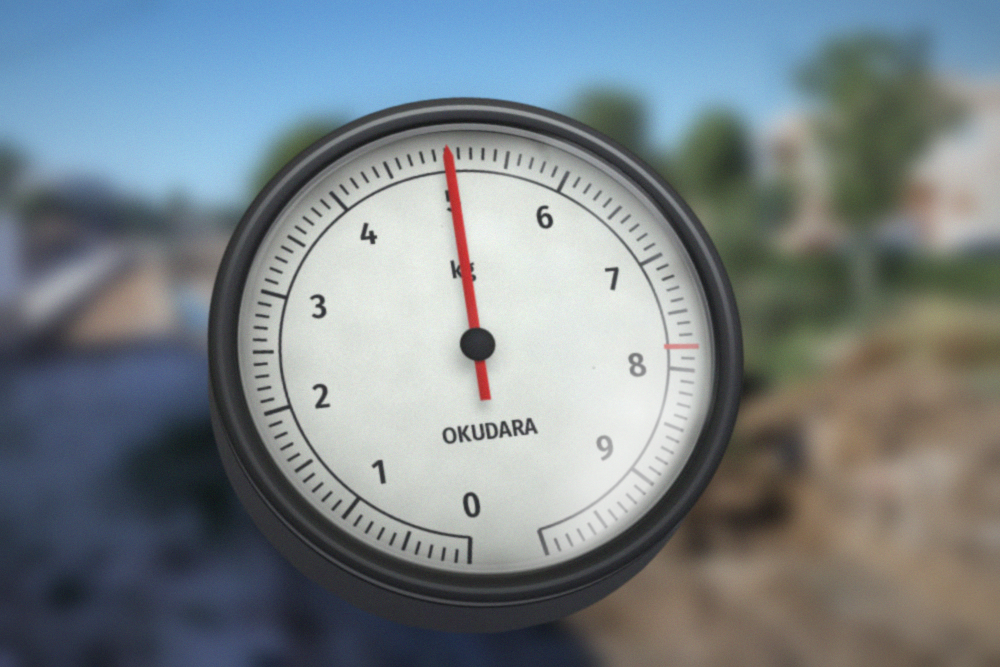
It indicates 5 kg
